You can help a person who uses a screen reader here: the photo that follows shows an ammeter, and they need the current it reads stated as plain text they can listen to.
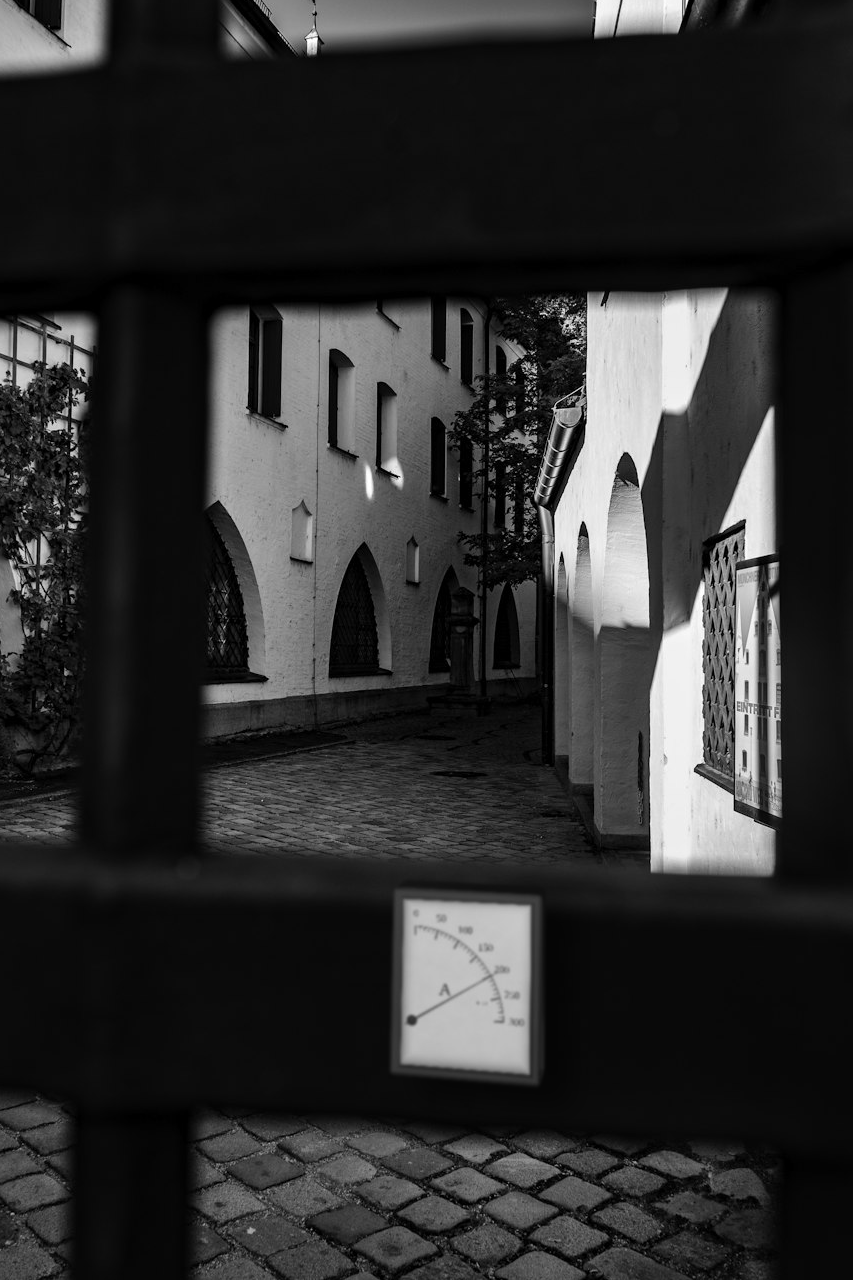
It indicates 200 A
